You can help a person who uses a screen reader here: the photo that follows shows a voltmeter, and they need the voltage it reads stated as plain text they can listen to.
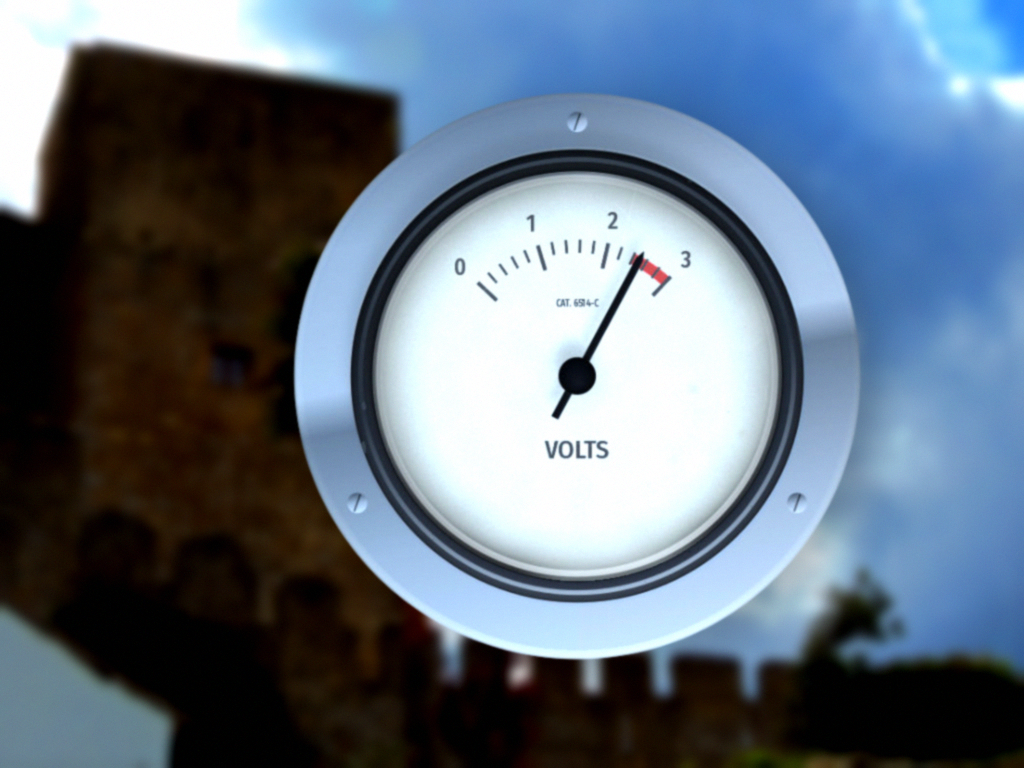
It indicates 2.5 V
